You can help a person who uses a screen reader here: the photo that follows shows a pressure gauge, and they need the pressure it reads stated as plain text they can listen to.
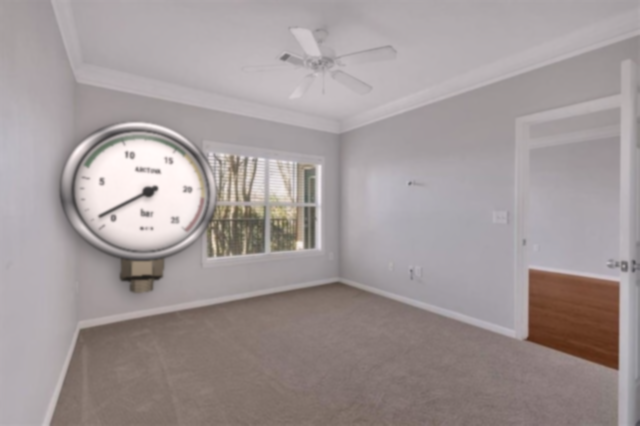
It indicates 1 bar
